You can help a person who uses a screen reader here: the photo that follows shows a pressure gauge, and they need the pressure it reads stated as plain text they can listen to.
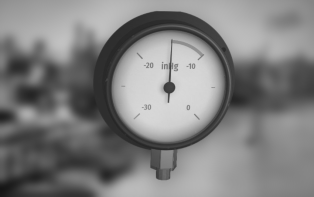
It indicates -15 inHg
